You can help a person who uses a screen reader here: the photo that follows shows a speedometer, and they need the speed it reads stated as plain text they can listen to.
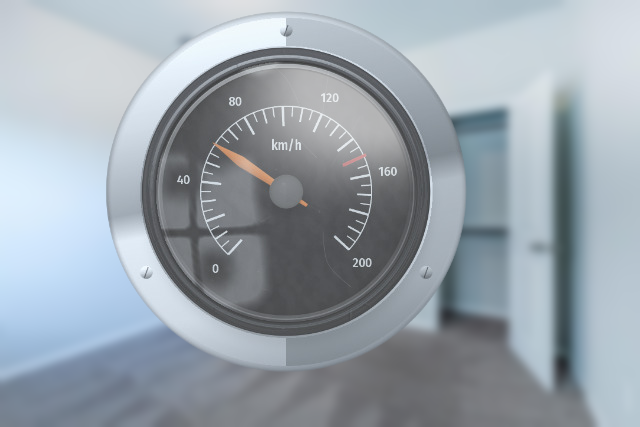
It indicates 60 km/h
